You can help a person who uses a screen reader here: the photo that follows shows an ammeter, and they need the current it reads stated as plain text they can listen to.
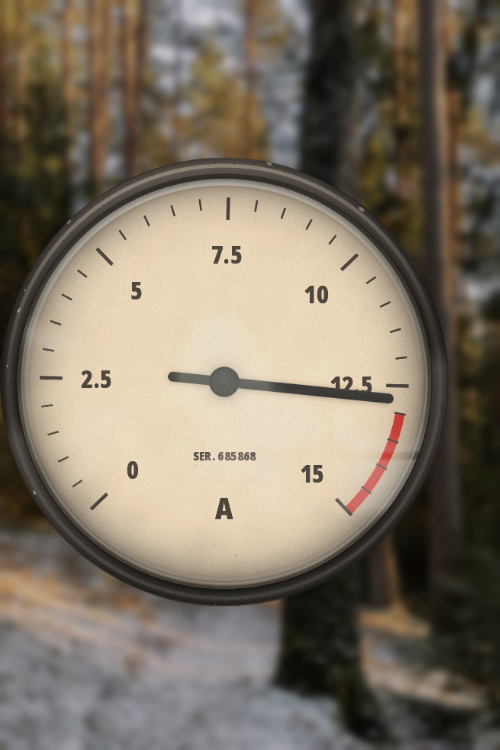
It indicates 12.75 A
